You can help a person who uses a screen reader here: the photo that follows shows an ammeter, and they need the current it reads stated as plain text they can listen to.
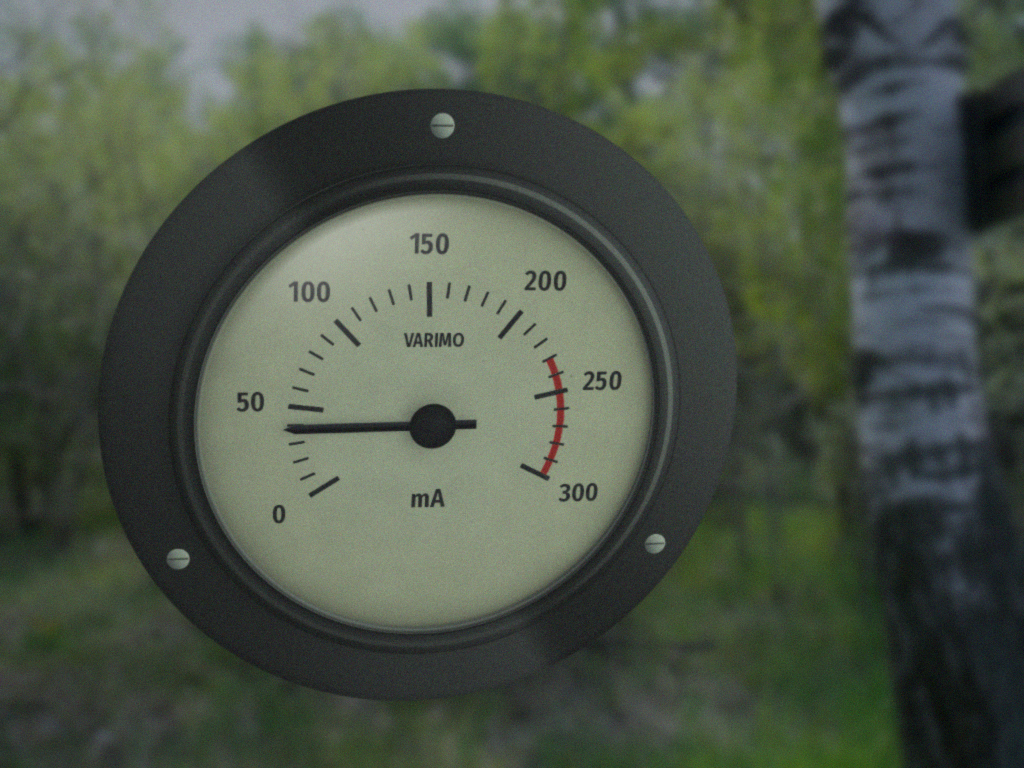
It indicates 40 mA
